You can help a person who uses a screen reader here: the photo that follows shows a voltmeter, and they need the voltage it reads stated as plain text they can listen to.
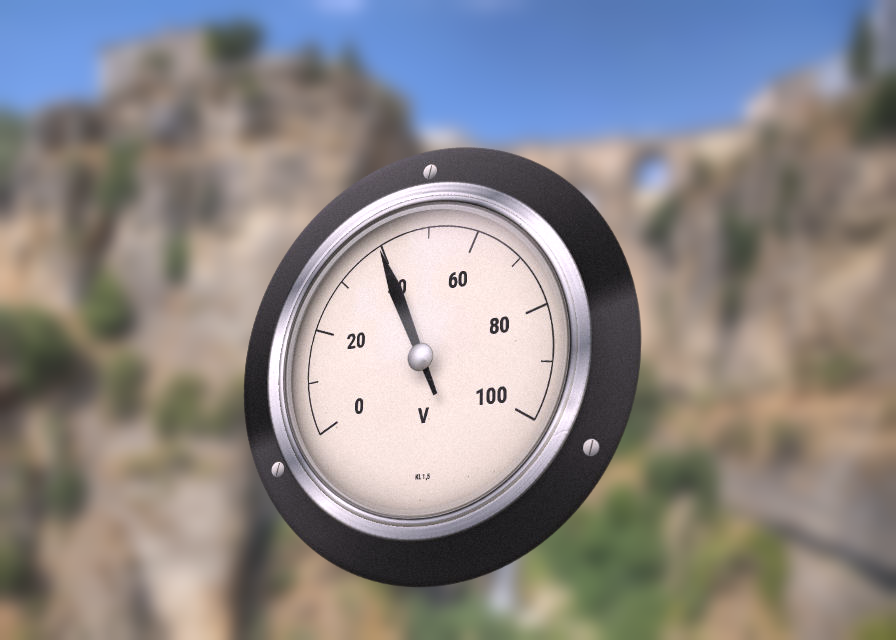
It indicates 40 V
